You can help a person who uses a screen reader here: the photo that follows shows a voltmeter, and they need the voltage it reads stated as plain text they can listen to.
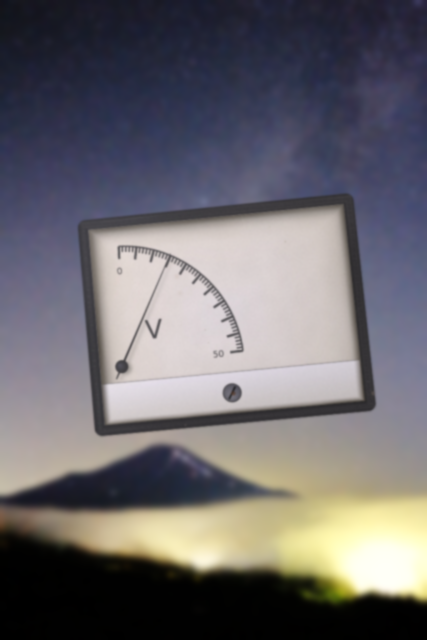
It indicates 15 V
